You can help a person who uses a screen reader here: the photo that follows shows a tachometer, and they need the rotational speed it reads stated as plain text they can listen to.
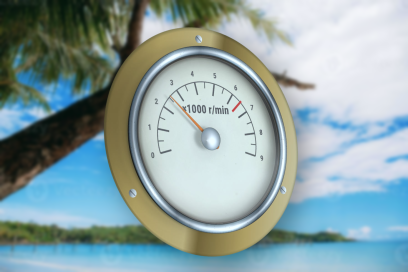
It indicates 2500 rpm
